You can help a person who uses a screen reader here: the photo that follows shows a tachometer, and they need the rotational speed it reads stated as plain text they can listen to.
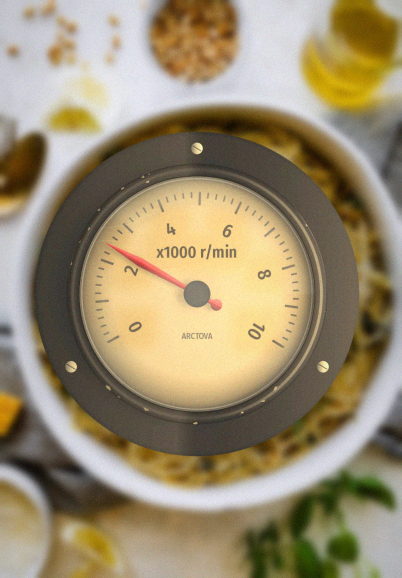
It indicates 2400 rpm
